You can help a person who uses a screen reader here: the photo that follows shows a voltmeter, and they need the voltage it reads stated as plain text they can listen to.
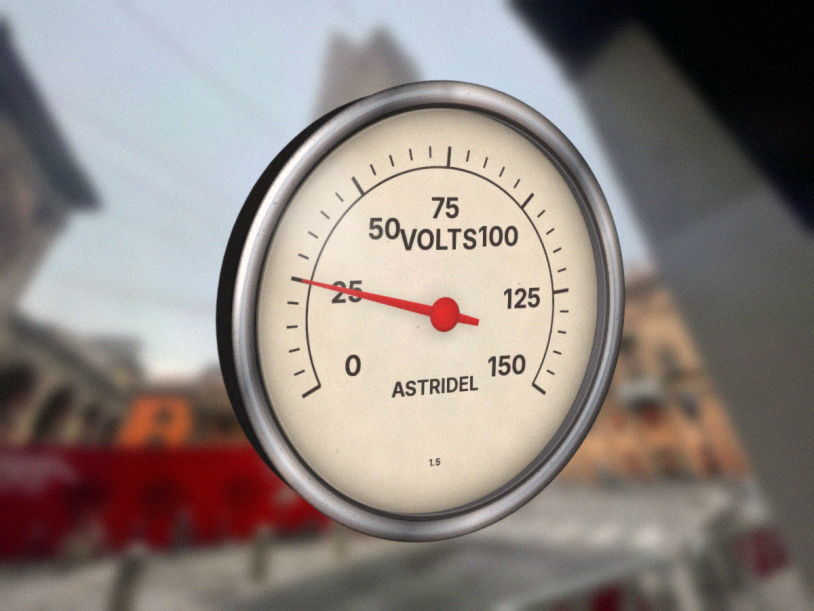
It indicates 25 V
